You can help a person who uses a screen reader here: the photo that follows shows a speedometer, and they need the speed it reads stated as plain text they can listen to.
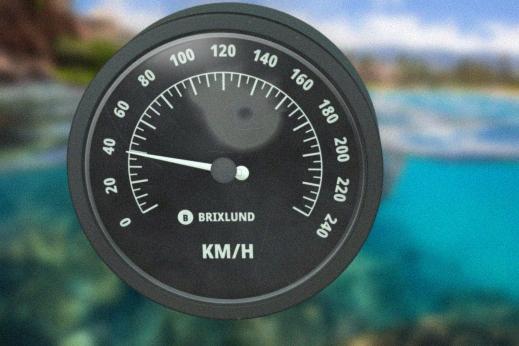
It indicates 40 km/h
